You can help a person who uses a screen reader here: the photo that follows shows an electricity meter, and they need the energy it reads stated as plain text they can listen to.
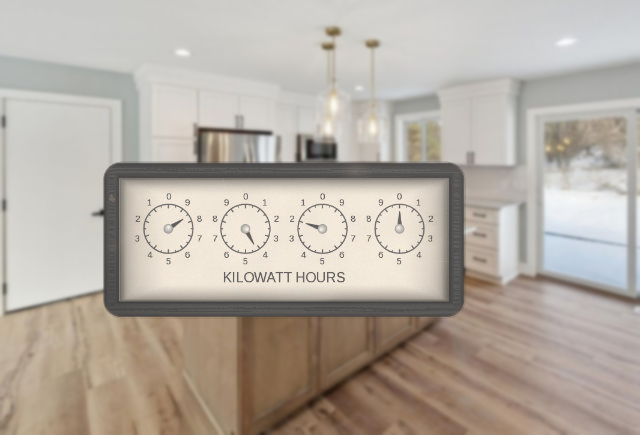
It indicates 8420 kWh
